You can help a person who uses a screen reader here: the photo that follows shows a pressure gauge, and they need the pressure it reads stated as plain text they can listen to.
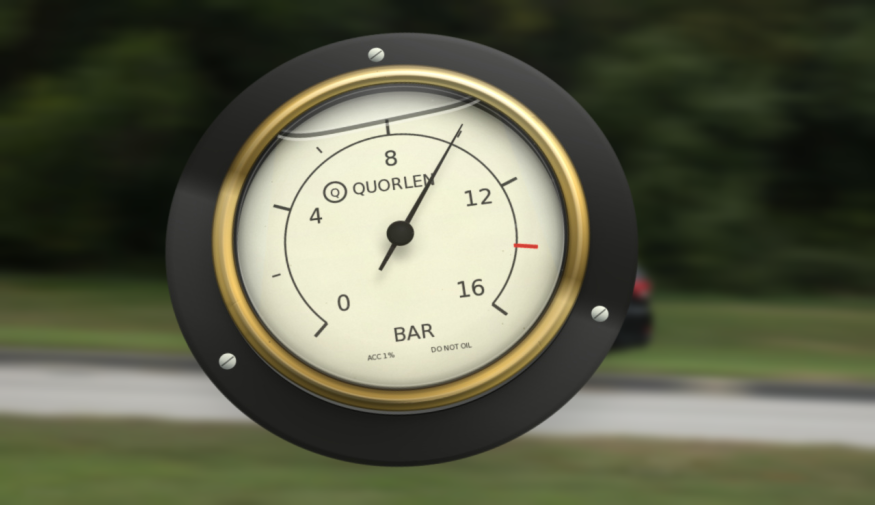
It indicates 10 bar
